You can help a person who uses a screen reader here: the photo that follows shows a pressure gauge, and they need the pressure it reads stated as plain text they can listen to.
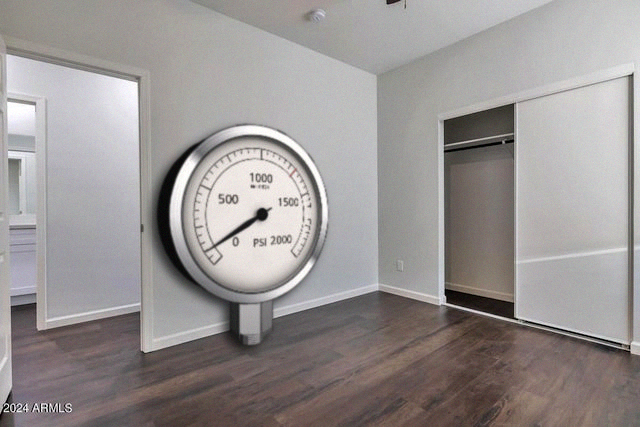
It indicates 100 psi
